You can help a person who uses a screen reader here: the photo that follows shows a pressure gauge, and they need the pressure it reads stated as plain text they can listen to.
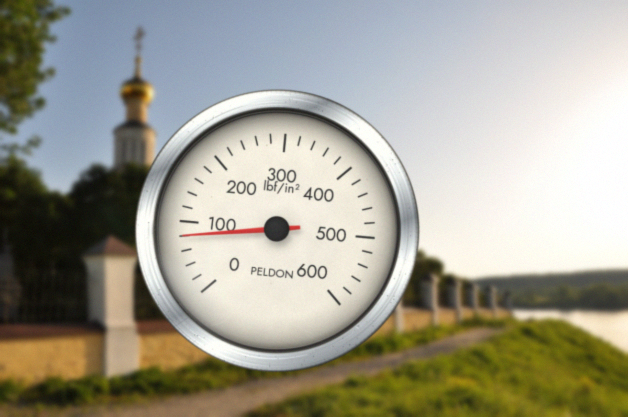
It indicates 80 psi
